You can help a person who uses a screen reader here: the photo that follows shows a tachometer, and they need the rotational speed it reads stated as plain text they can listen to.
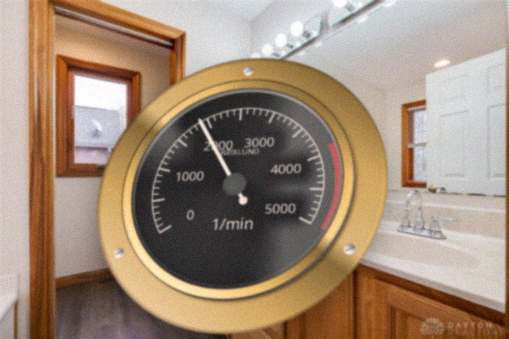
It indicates 1900 rpm
